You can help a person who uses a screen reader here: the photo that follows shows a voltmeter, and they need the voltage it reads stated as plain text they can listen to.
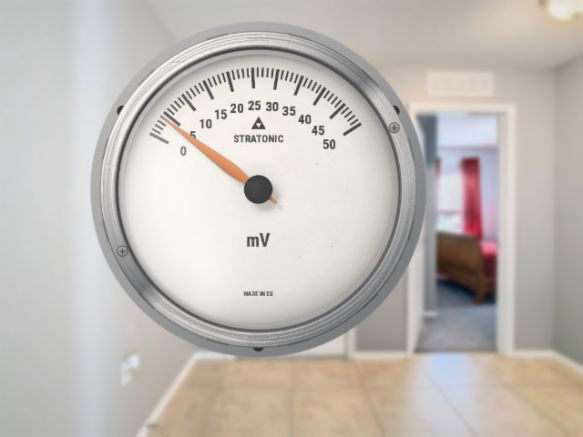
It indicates 4 mV
